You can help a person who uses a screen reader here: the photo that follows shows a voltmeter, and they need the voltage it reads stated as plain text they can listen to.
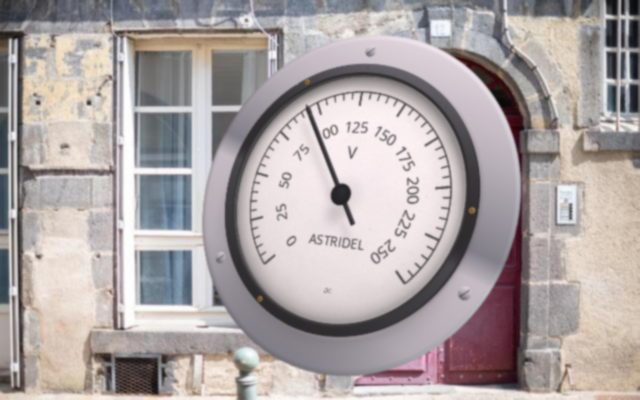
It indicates 95 V
